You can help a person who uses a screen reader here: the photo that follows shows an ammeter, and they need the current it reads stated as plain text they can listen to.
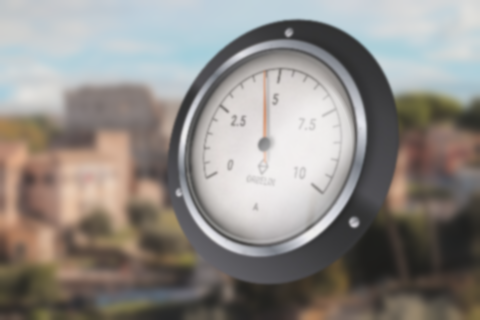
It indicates 4.5 A
